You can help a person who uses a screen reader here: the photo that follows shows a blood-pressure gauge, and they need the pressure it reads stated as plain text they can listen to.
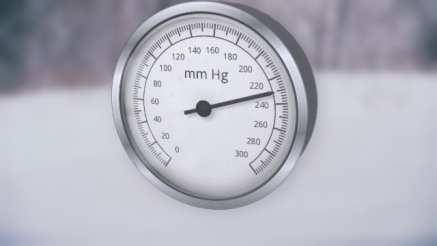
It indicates 230 mmHg
